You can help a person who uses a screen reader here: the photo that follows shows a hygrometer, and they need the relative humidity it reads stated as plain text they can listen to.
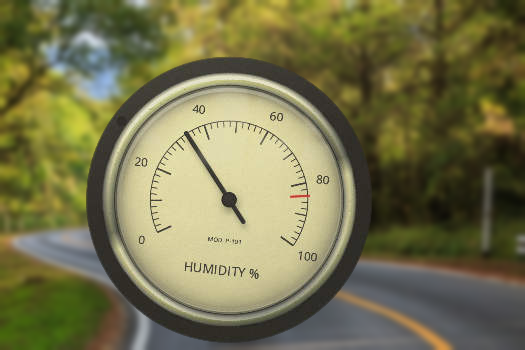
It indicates 34 %
